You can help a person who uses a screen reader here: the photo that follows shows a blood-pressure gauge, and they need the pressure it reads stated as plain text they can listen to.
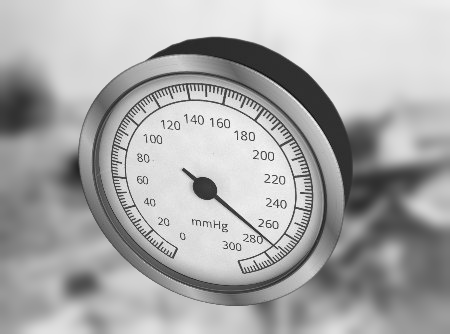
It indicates 270 mmHg
